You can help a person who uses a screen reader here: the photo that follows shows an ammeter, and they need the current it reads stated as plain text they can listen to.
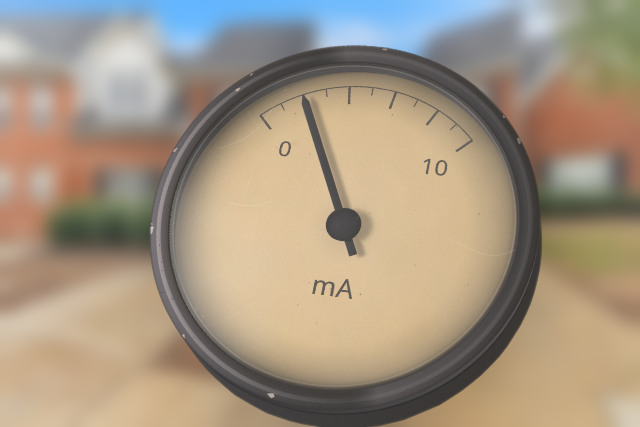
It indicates 2 mA
